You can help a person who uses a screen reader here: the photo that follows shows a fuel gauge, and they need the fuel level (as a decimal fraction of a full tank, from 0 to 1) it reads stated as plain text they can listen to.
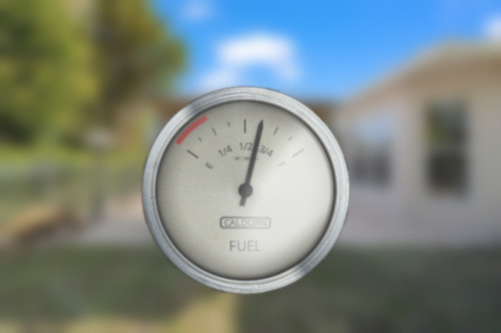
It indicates 0.625
